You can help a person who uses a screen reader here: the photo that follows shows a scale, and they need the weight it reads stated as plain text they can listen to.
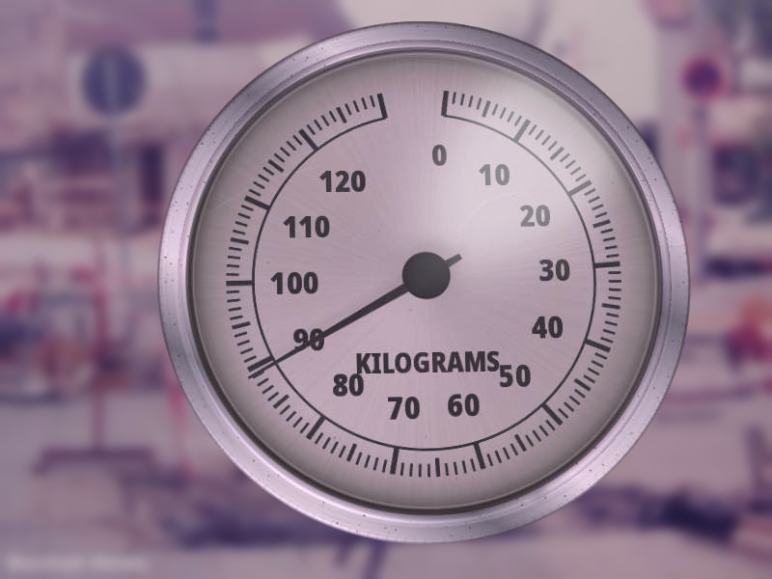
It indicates 89 kg
